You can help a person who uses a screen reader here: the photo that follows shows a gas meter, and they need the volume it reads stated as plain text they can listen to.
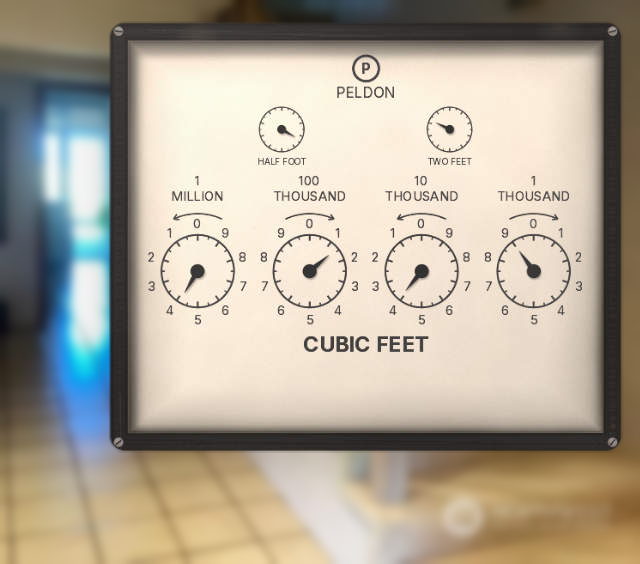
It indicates 413900 ft³
